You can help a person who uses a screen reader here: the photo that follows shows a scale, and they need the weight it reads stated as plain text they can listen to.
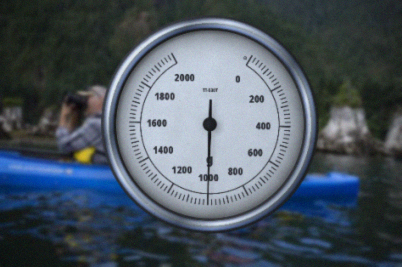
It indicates 1000 g
